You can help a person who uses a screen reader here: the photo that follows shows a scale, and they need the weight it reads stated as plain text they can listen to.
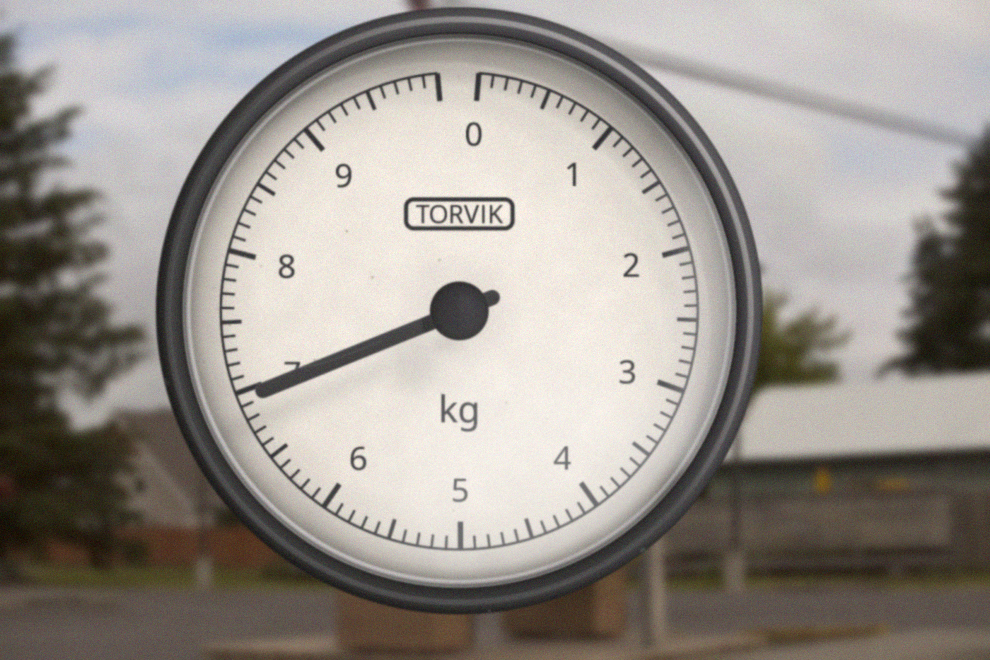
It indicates 6.95 kg
